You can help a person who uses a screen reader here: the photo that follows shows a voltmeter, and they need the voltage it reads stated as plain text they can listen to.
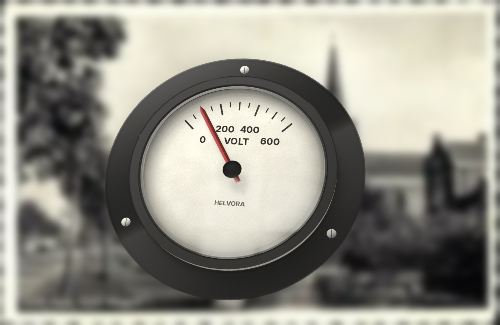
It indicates 100 V
